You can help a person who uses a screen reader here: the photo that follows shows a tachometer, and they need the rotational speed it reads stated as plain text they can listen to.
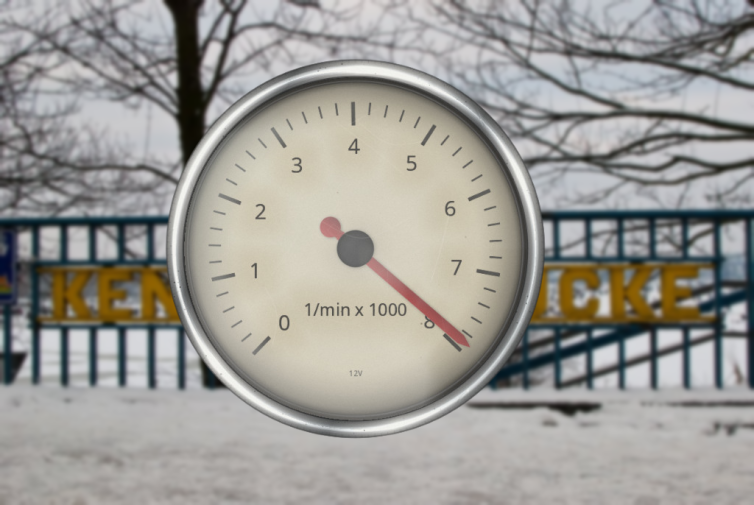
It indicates 7900 rpm
